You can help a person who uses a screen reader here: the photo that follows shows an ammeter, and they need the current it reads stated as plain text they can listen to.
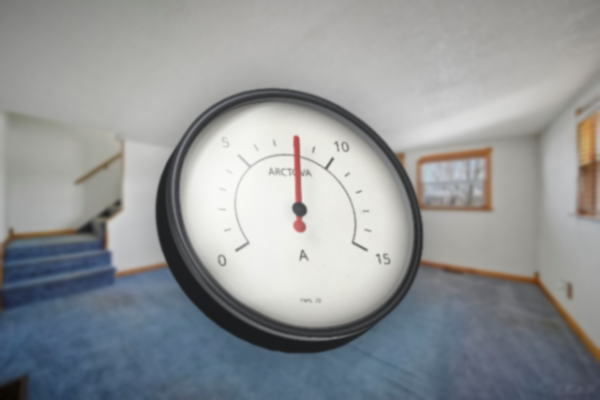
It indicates 8 A
